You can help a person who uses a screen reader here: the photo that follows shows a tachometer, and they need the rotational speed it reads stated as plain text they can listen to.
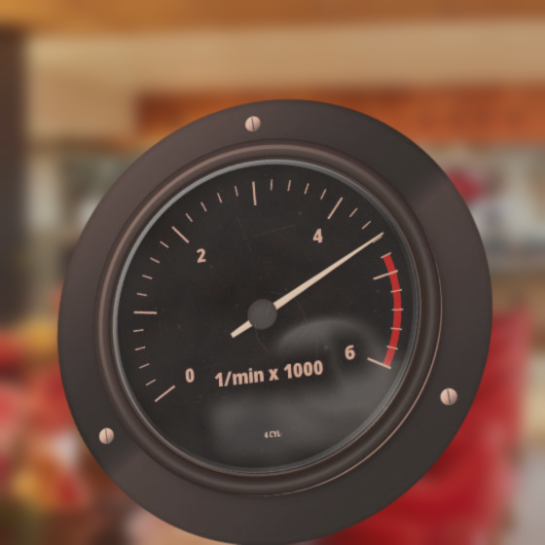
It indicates 4600 rpm
